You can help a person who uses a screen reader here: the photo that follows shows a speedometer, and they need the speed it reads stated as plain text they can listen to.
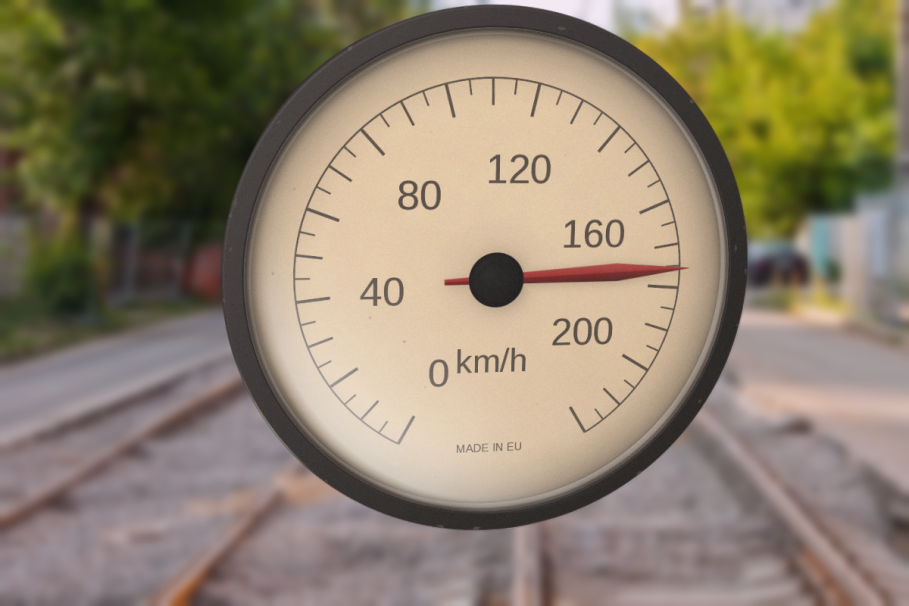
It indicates 175 km/h
